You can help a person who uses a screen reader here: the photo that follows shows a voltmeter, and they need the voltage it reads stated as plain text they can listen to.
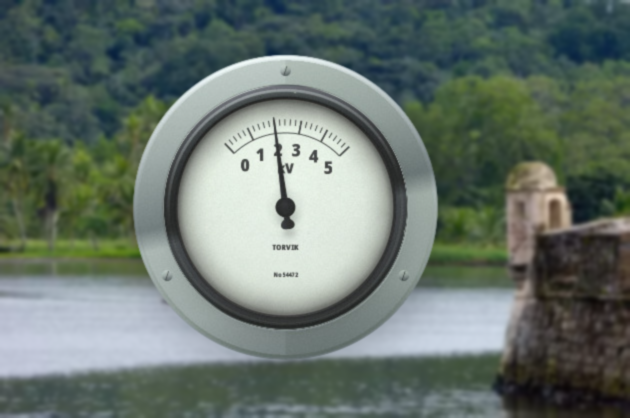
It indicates 2 kV
